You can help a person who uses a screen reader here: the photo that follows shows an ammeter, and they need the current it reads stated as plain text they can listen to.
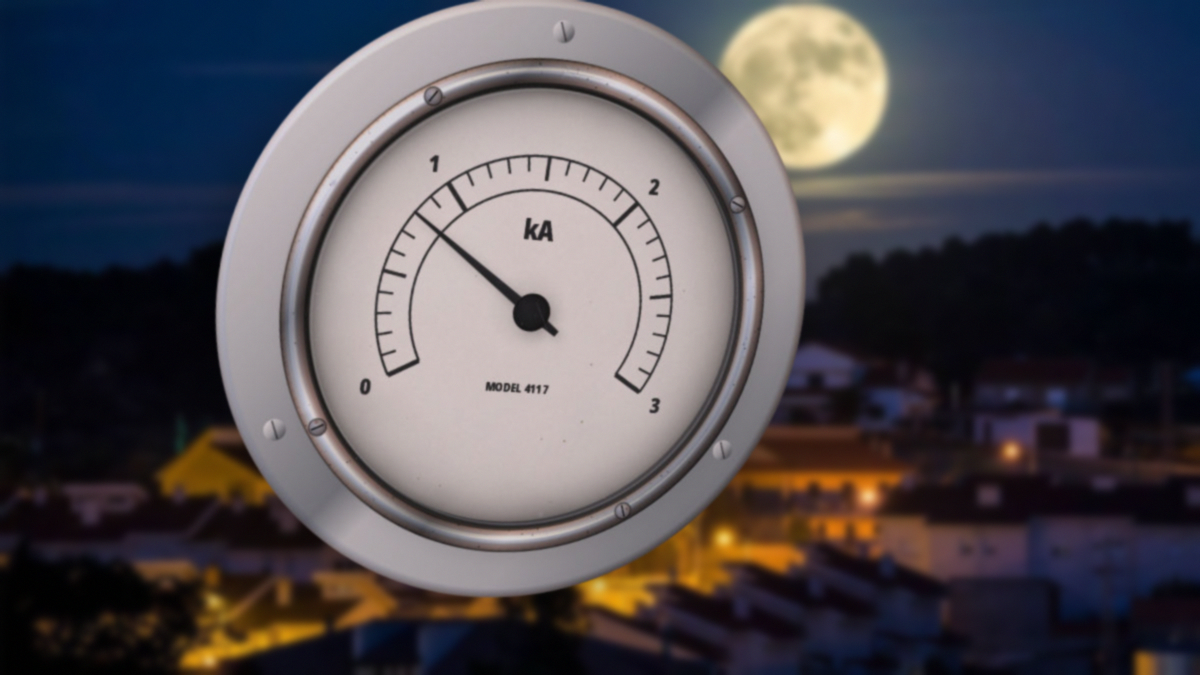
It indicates 0.8 kA
